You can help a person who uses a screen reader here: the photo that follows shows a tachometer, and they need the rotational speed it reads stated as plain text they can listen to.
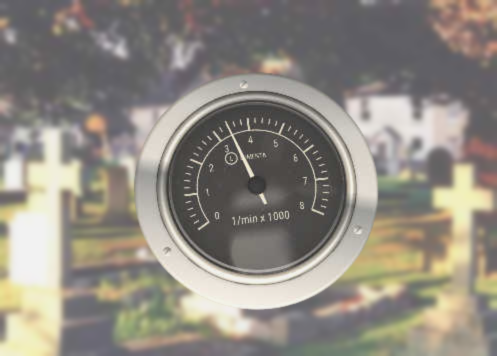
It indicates 3400 rpm
